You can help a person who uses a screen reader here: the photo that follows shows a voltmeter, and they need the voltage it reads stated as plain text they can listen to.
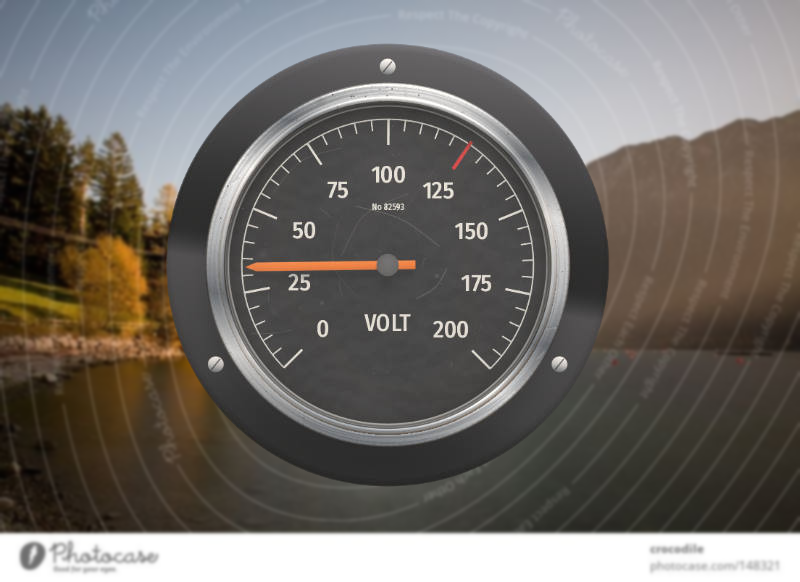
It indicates 32.5 V
